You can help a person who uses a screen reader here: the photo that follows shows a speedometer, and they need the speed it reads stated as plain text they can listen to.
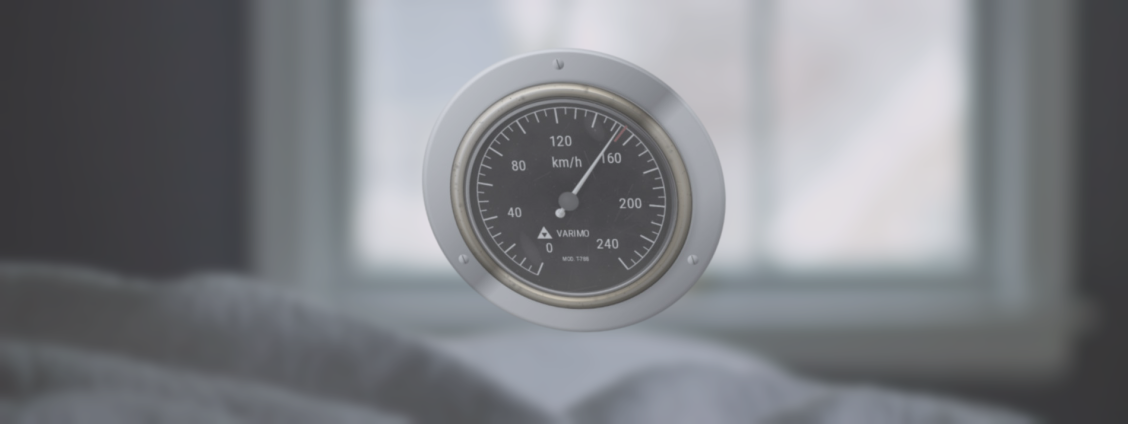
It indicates 152.5 km/h
